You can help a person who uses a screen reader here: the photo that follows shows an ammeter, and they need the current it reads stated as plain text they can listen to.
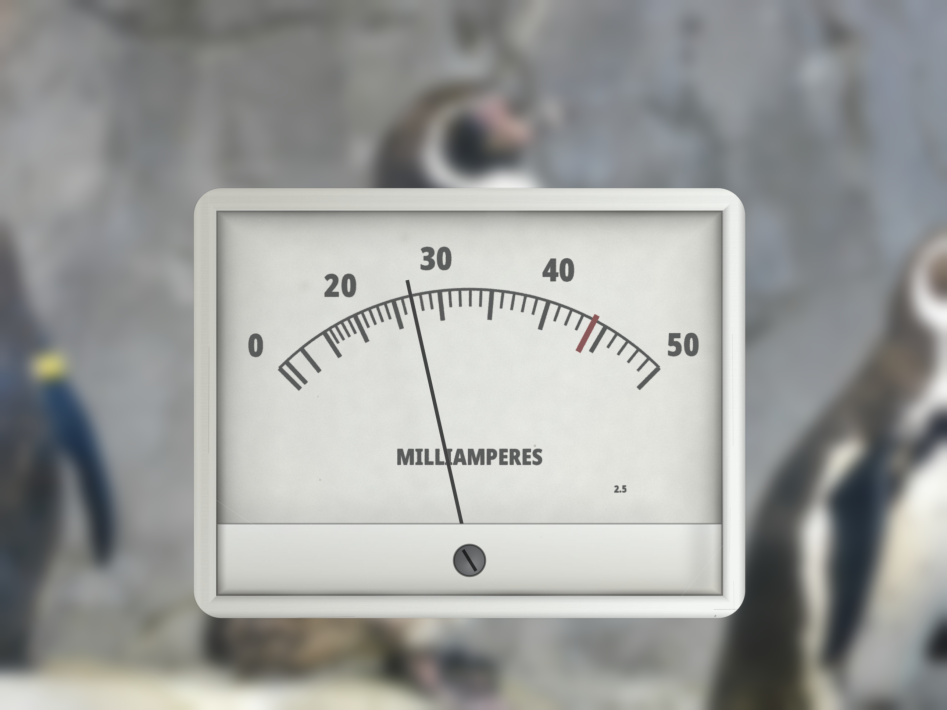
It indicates 27 mA
